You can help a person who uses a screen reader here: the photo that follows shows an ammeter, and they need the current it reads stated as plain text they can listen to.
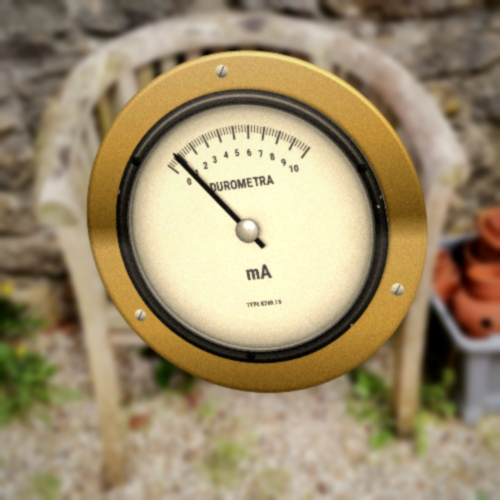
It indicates 1 mA
